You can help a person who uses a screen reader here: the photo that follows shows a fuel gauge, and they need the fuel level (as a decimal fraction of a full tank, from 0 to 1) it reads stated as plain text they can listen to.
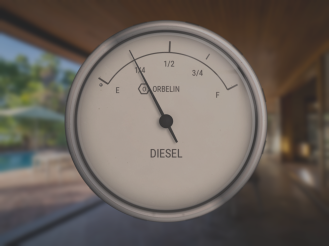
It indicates 0.25
